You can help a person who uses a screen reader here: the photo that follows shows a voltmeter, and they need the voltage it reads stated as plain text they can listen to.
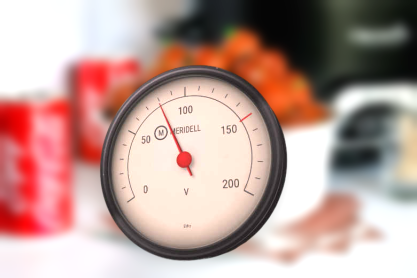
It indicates 80 V
